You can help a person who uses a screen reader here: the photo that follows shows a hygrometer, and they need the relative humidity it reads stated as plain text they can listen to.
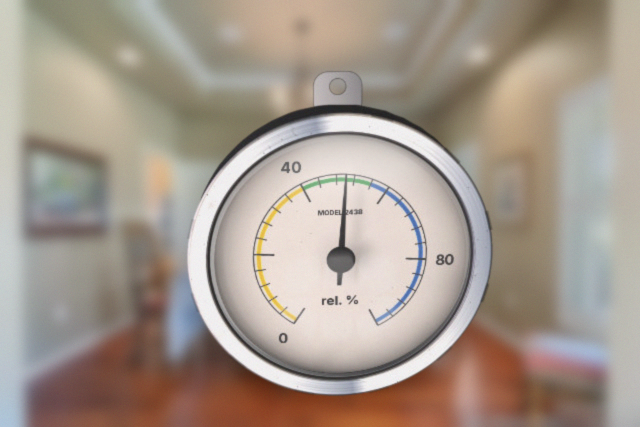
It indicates 50 %
